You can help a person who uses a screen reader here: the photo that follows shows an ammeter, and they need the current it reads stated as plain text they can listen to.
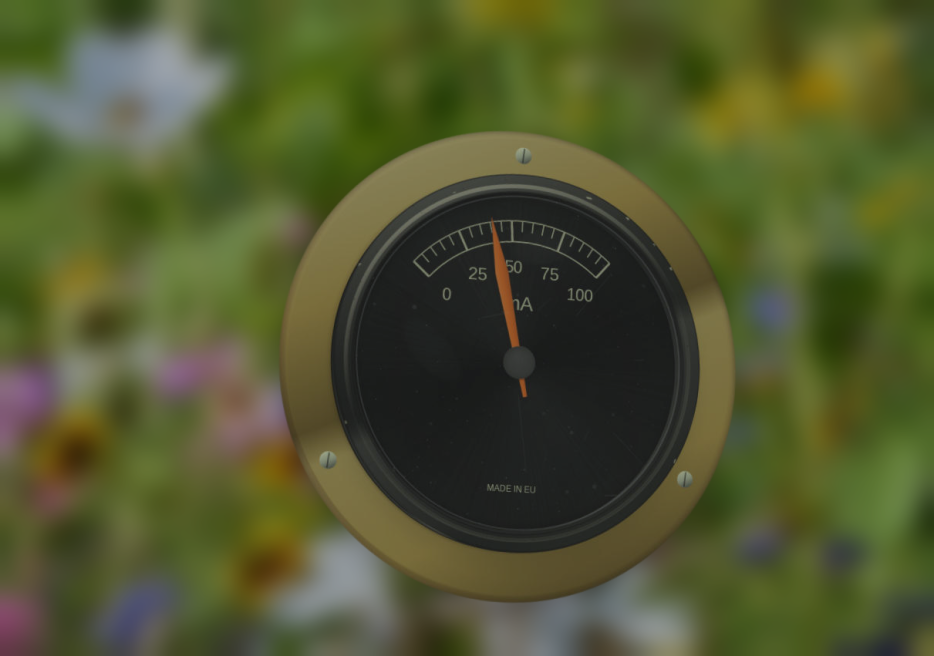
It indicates 40 mA
